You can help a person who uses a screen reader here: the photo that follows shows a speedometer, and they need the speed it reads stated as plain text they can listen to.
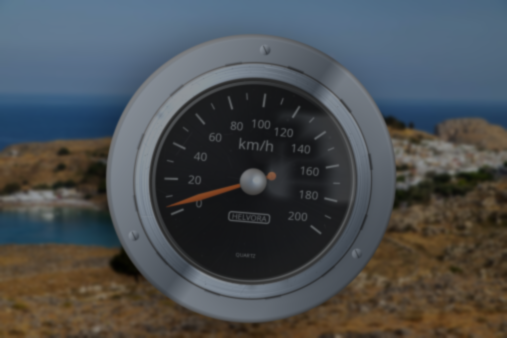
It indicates 5 km/h
